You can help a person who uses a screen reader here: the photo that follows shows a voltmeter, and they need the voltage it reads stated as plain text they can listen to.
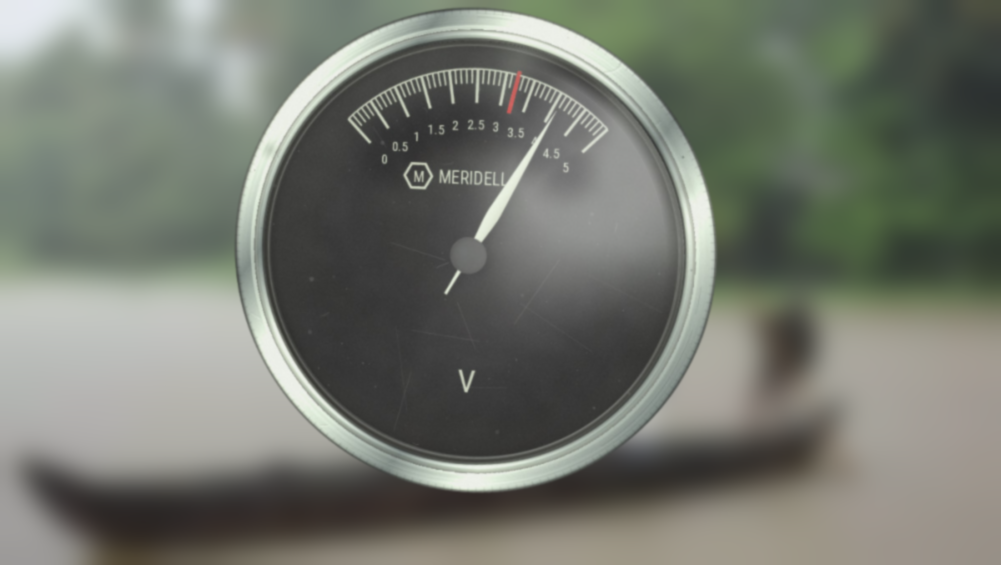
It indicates 4.1 V
